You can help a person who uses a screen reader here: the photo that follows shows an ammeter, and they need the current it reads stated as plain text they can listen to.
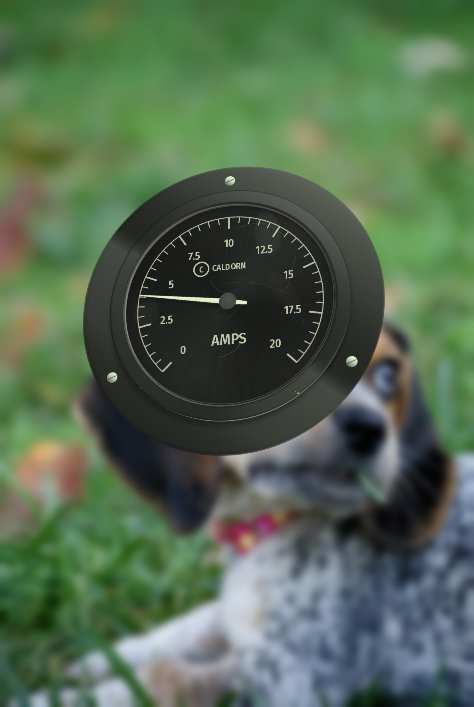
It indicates 4 A
